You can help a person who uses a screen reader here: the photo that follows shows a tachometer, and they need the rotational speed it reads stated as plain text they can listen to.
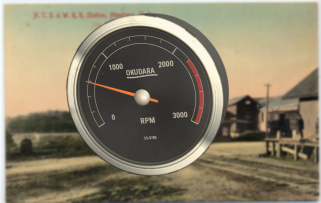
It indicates 600 rpm
